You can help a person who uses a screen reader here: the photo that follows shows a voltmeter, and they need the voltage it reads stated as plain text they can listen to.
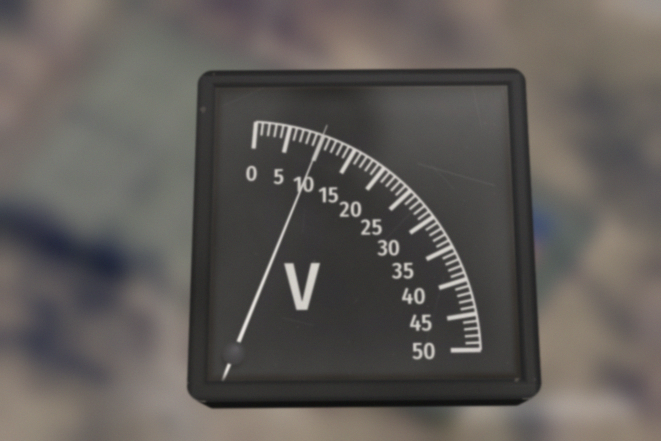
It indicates 10 V
